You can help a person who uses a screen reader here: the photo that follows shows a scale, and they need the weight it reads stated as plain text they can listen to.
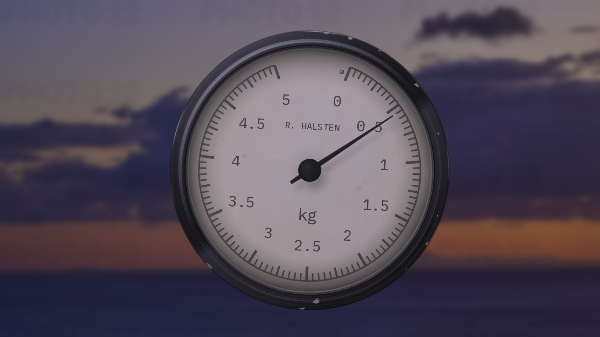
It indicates 0.55 kg
